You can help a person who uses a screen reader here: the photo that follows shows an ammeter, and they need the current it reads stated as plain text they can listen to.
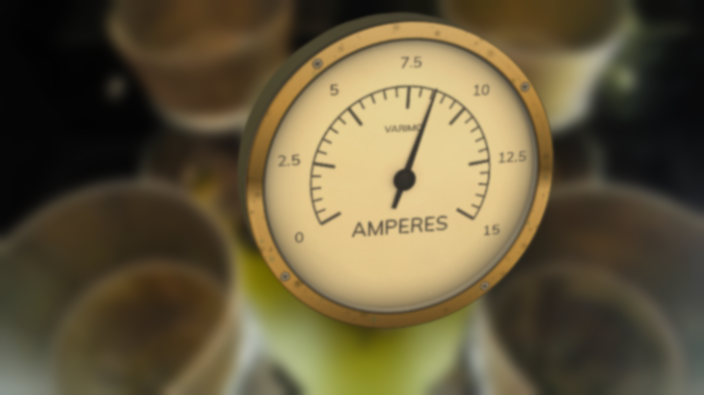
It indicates 8.5 A
